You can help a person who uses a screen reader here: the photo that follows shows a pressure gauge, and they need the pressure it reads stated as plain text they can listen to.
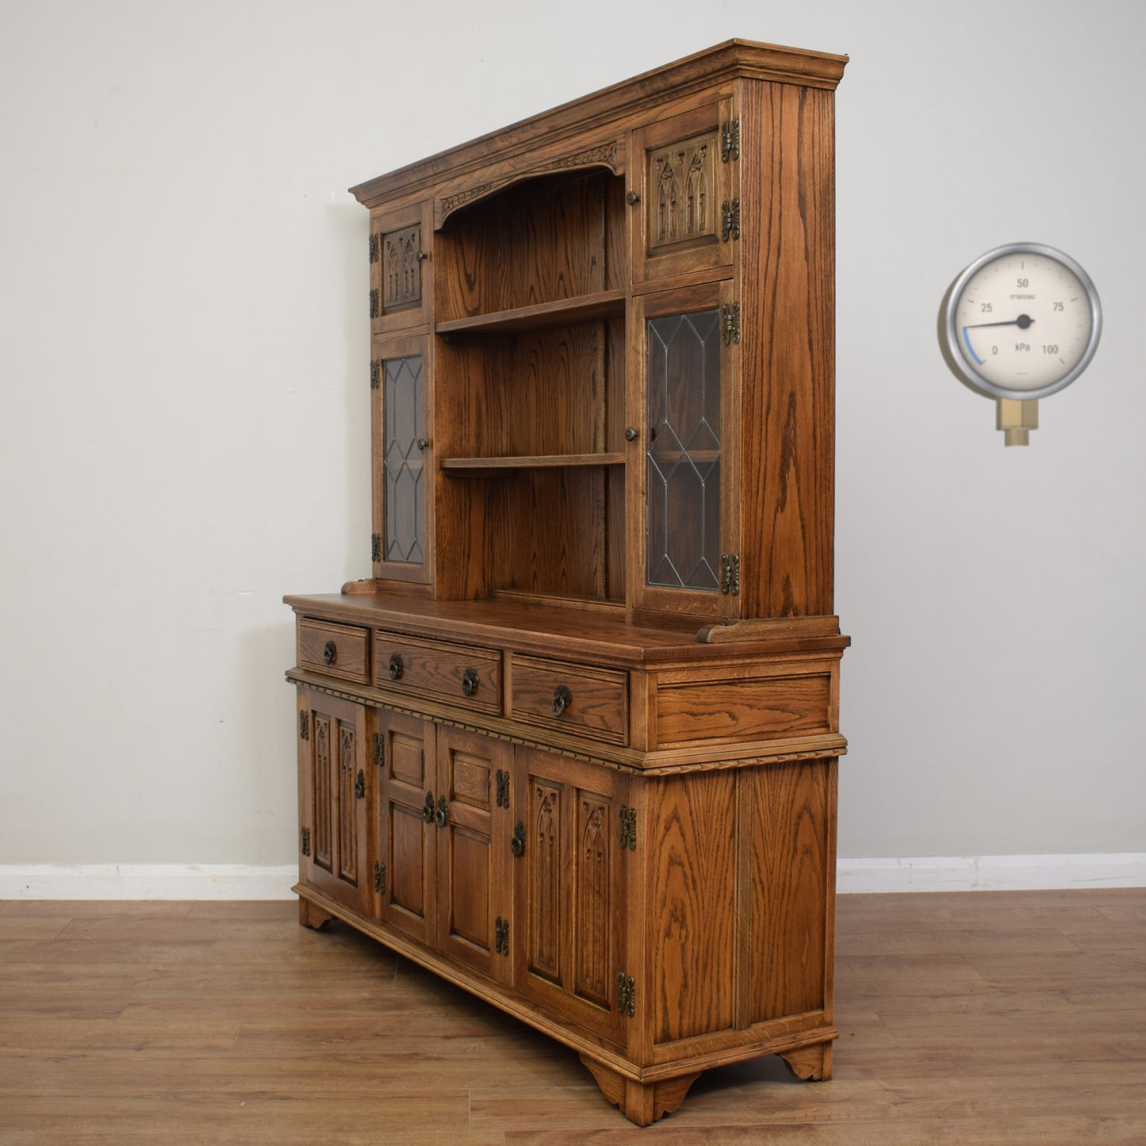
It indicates 15 kPa
